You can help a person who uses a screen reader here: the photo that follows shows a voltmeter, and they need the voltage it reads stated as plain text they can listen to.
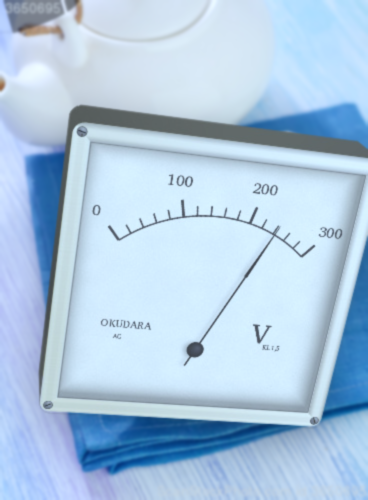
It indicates 240 V
